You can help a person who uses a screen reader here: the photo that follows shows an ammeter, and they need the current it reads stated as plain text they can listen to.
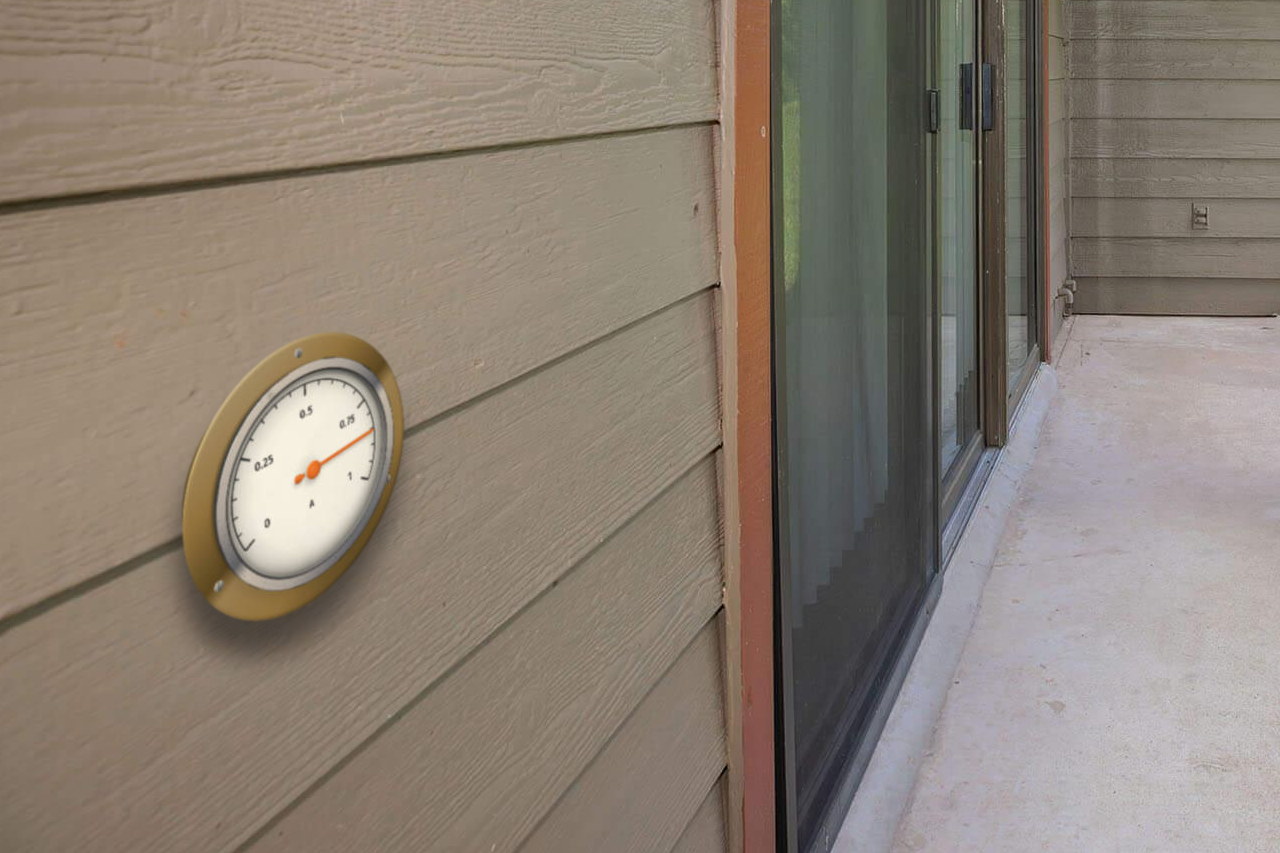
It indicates 0.85 A
